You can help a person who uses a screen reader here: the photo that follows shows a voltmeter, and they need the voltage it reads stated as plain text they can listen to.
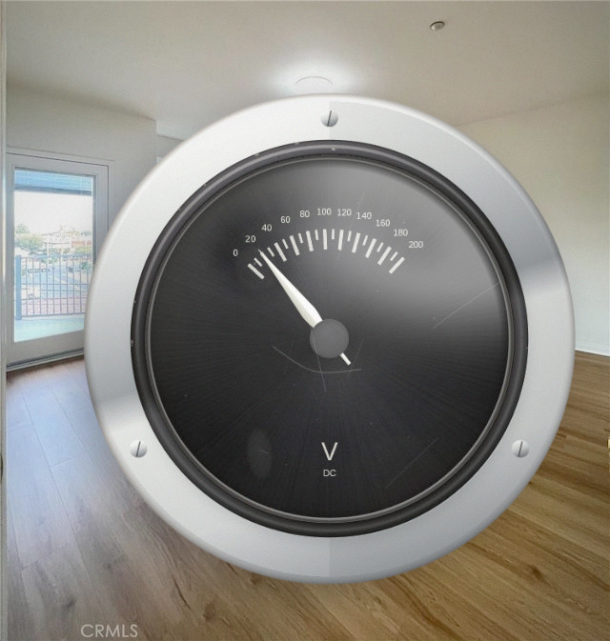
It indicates 20 V
